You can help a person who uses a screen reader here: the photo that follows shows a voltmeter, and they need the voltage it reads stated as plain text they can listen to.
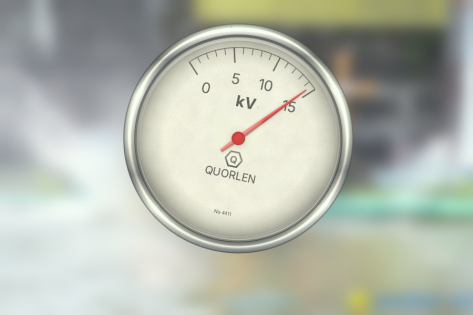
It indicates 14.5 kV
